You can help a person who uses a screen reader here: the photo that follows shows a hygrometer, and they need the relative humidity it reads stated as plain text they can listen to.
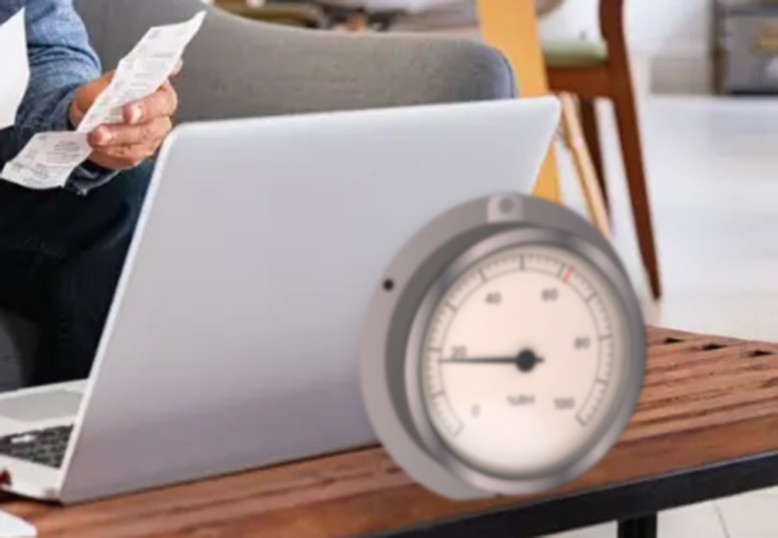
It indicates 18 %
